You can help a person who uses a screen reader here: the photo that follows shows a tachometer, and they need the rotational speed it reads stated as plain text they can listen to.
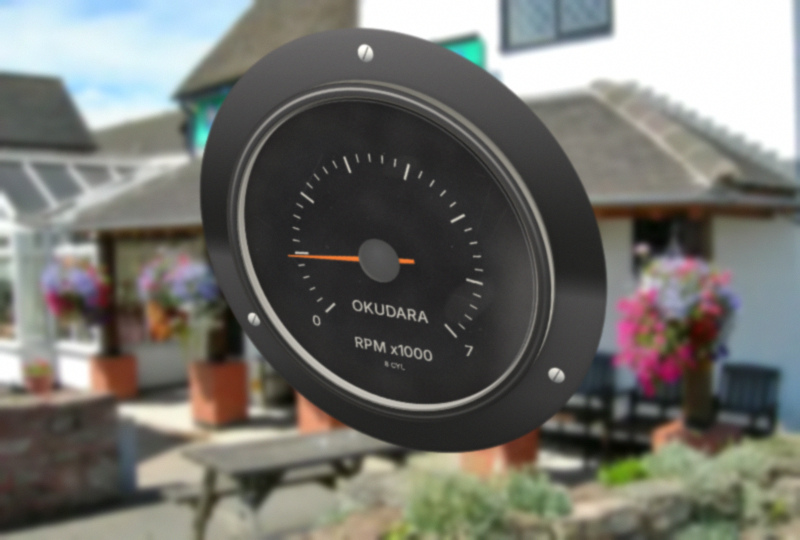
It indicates 1000 rpm
